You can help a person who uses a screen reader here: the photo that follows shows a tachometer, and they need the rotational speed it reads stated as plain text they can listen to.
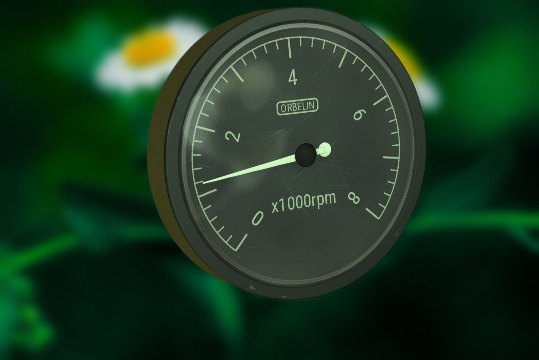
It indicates 1200 rpm
